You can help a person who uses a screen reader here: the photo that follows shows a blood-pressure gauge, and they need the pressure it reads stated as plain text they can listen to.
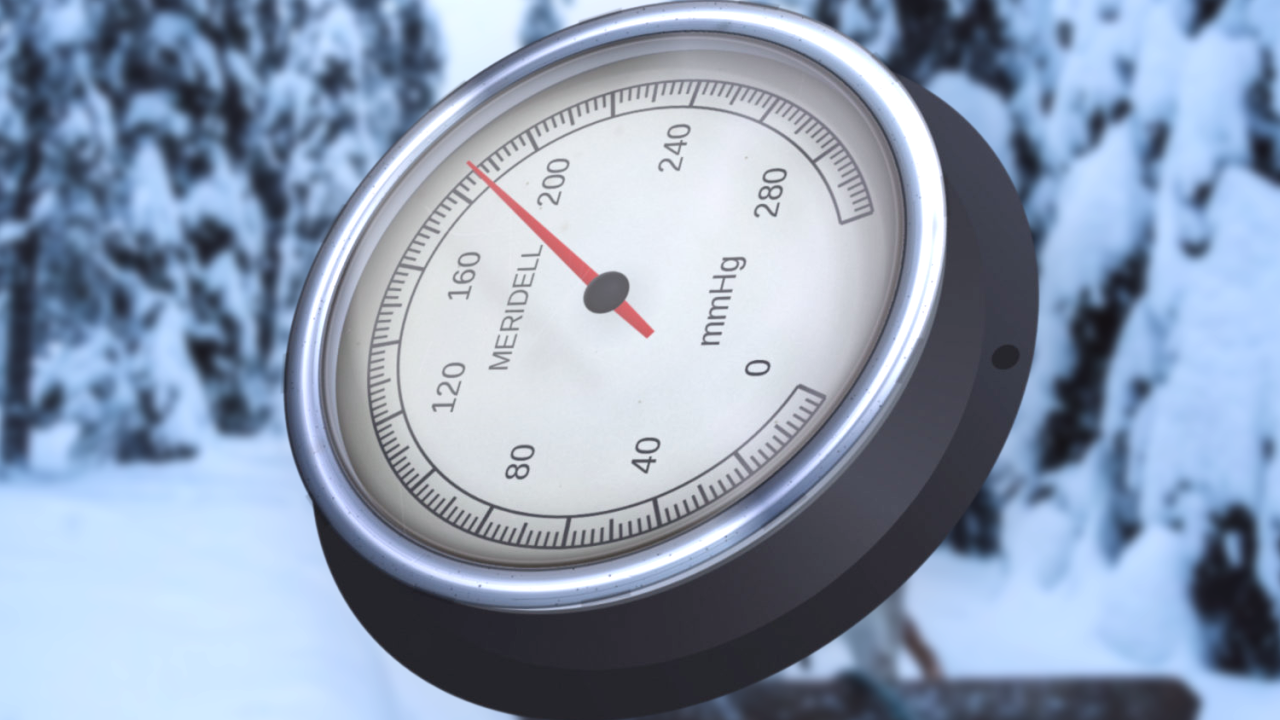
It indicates 186 mmHg
